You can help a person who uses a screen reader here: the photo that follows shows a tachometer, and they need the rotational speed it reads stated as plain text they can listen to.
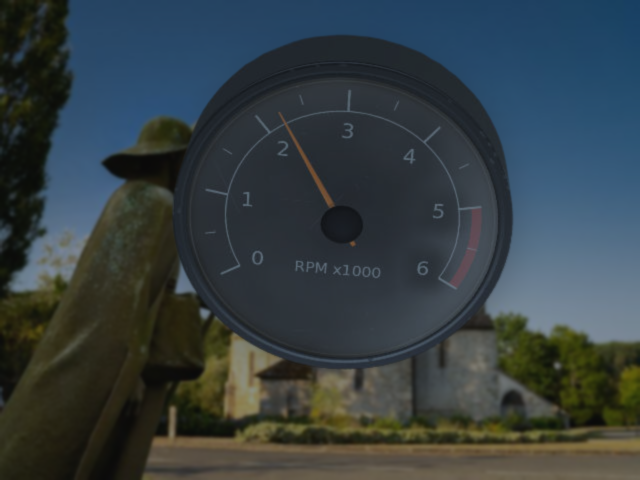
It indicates 2250 rpm
